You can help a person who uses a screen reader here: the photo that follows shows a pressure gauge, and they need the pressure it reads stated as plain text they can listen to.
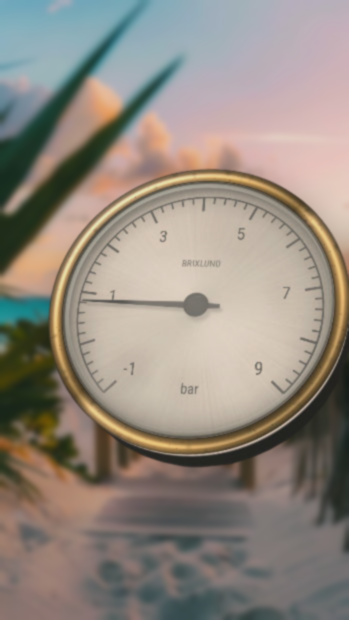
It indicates 0.8 bar
